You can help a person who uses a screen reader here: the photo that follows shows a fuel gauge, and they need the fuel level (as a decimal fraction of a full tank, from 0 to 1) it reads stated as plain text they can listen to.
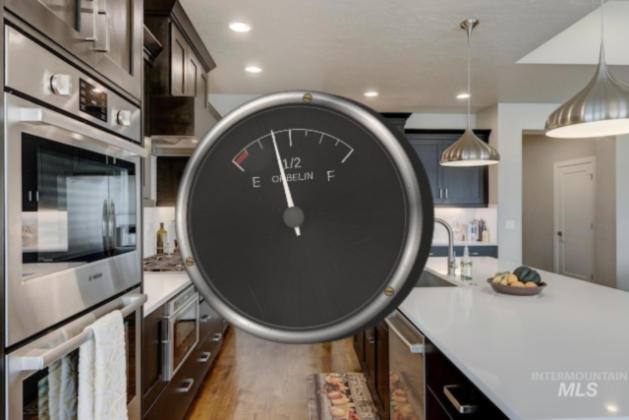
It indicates 0.375
